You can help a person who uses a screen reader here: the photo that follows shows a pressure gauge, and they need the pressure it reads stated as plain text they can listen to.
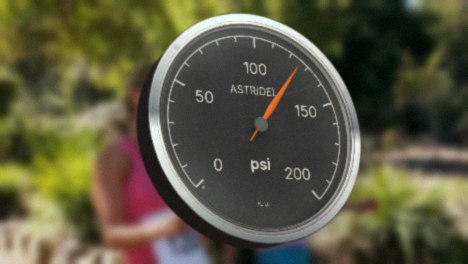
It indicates 125 psi
